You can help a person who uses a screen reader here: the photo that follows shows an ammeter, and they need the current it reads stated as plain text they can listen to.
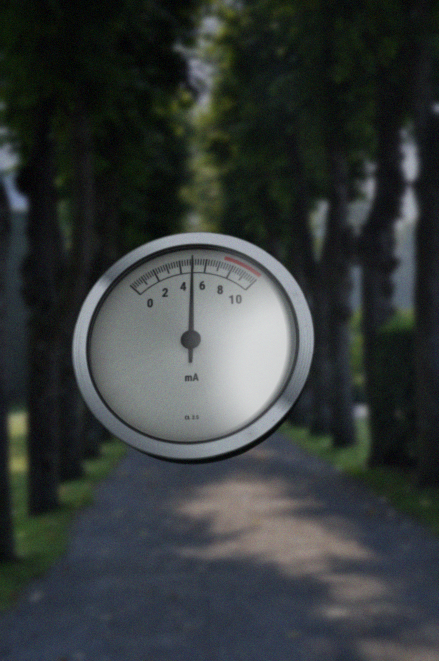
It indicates 5 mA
